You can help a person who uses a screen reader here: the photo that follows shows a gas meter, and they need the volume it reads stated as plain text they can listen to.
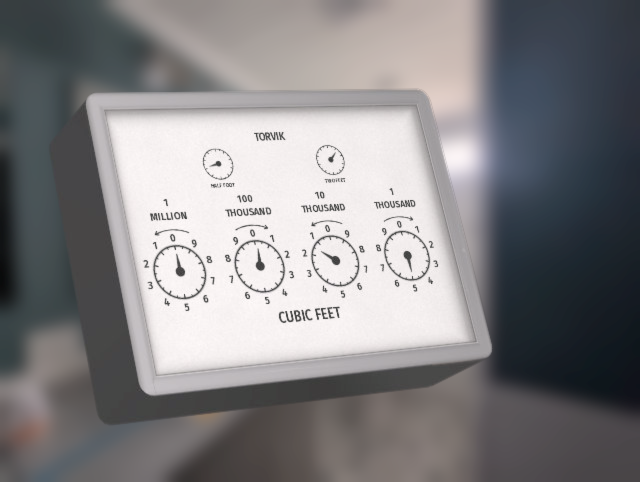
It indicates 1500 ft³
